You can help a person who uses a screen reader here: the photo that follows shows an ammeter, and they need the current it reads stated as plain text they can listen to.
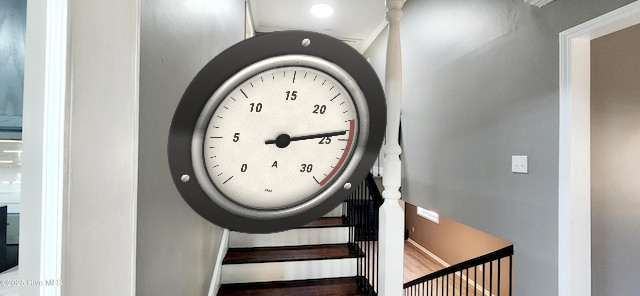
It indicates 24 A
